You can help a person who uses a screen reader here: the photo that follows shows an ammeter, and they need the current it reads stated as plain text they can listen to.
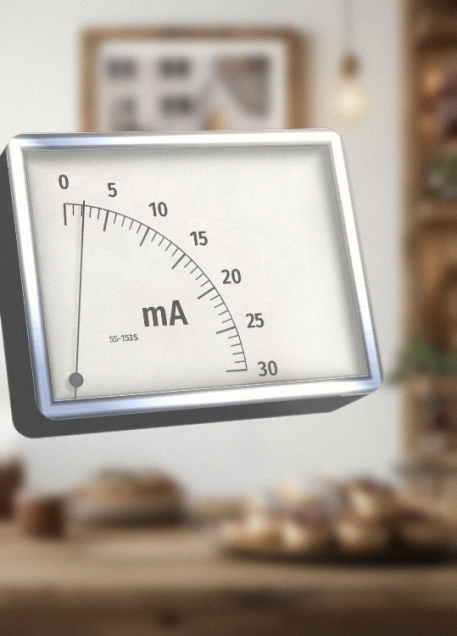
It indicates 2 mA
